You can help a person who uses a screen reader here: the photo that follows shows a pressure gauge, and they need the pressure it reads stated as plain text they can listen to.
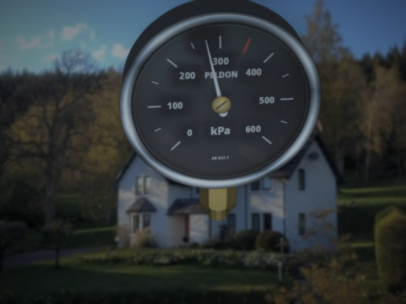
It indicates 275 kPa
